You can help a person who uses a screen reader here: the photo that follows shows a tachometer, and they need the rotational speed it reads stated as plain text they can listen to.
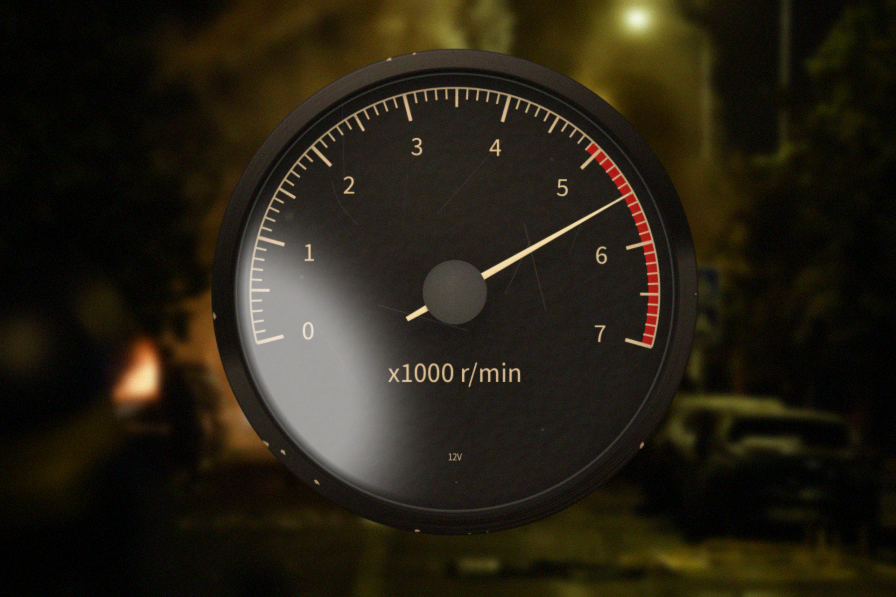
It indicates 5500 rpm
